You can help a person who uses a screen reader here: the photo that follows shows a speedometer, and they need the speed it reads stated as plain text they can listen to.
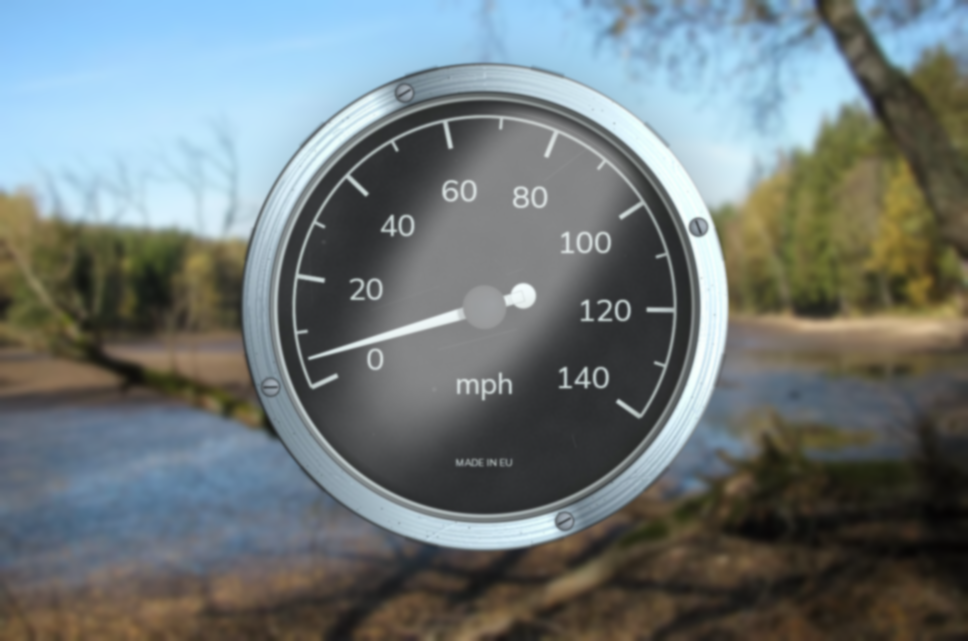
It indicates 5 mph
